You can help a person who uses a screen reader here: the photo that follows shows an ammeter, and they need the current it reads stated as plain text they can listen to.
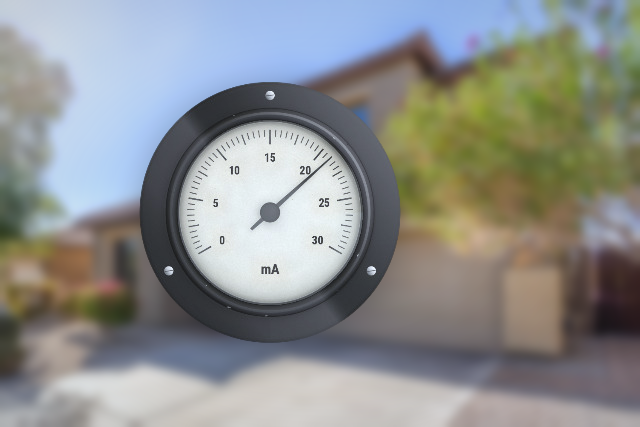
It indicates 21 mA
